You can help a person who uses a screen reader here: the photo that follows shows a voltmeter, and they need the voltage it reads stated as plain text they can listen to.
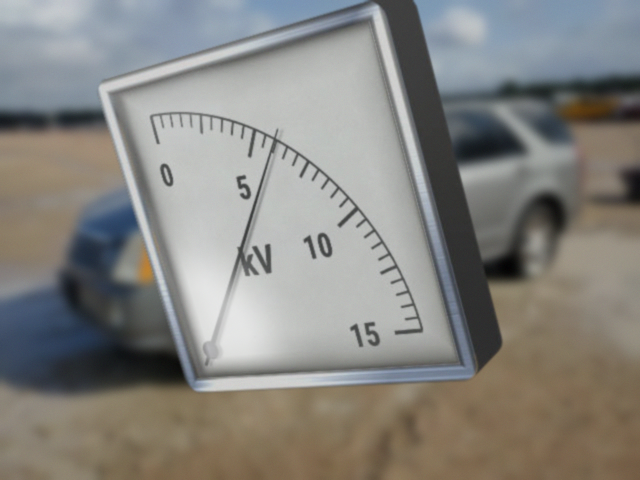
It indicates 6 kV
